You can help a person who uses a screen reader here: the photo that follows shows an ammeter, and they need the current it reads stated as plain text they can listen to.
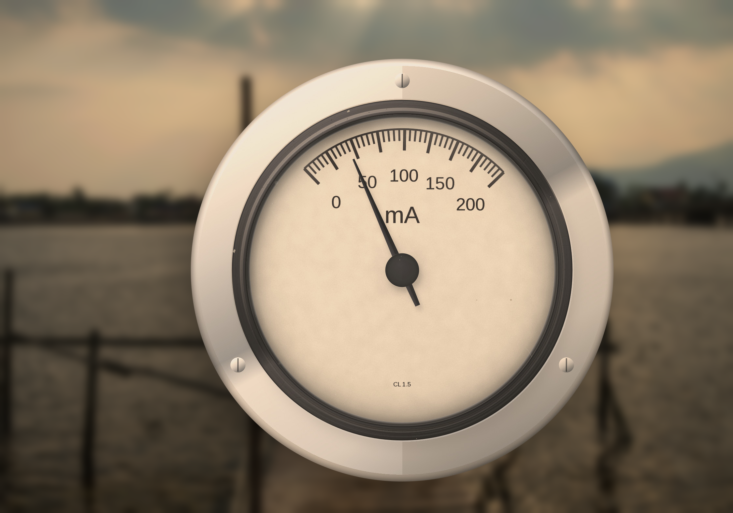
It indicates 45 mA
